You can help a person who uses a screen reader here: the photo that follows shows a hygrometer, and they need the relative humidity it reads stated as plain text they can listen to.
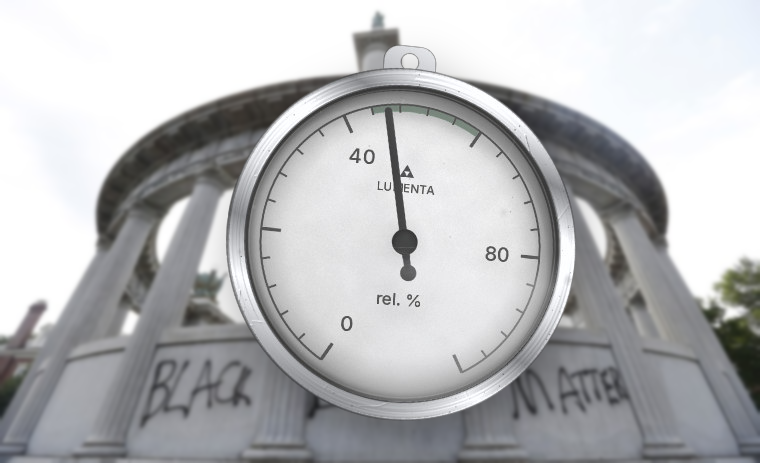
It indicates 46 %
